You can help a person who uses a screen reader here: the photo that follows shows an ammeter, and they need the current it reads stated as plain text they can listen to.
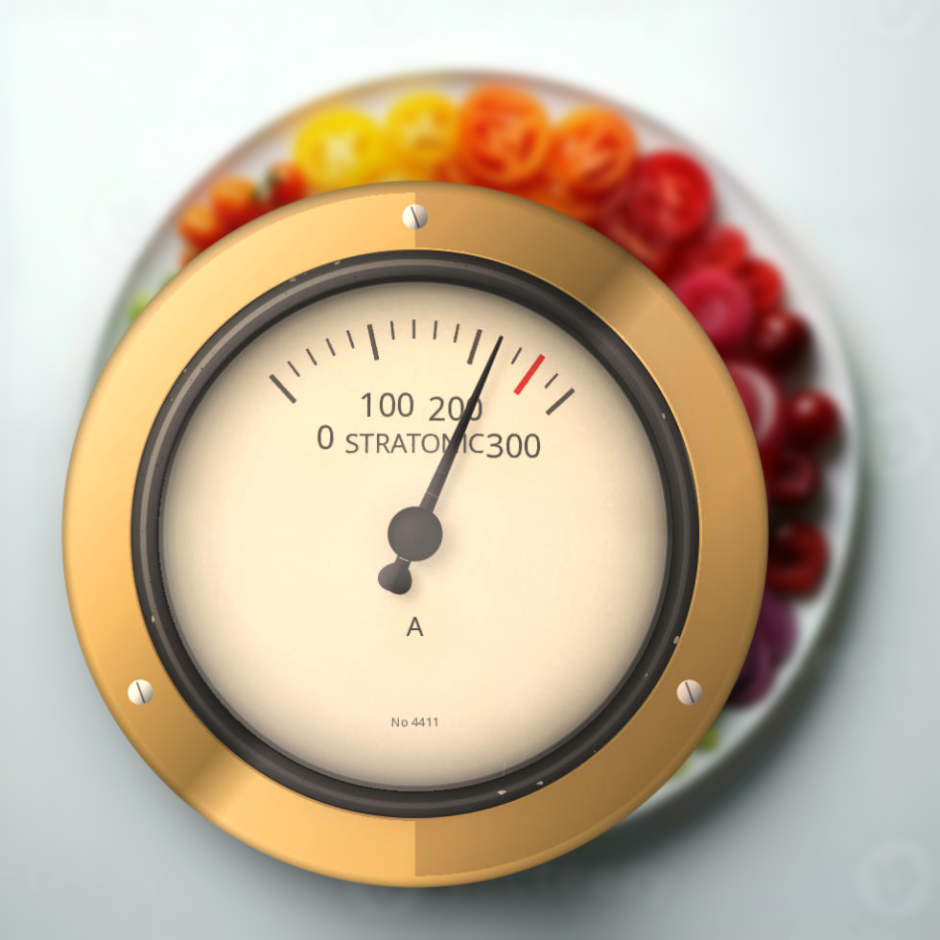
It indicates 220 A
